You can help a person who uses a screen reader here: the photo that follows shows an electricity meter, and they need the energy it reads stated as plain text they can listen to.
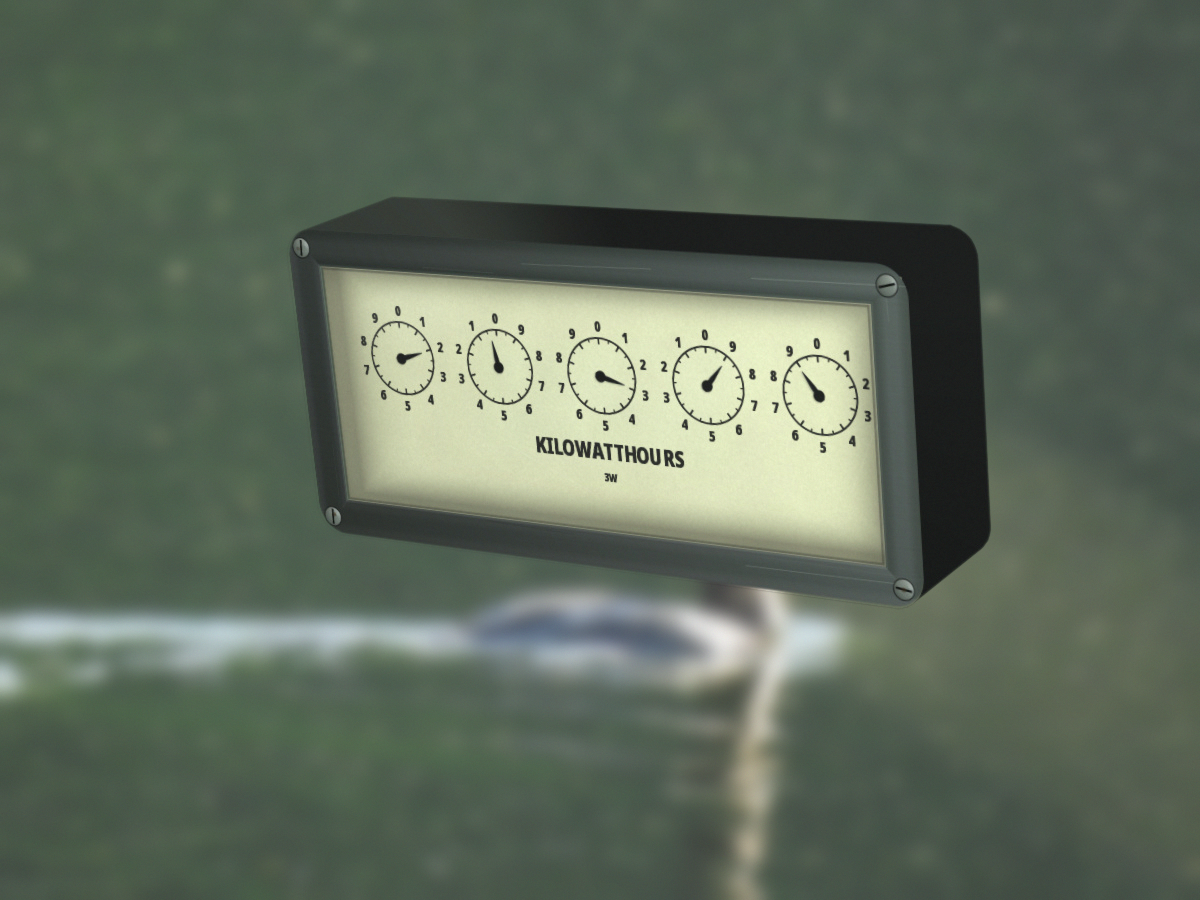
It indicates 20289 kWh
